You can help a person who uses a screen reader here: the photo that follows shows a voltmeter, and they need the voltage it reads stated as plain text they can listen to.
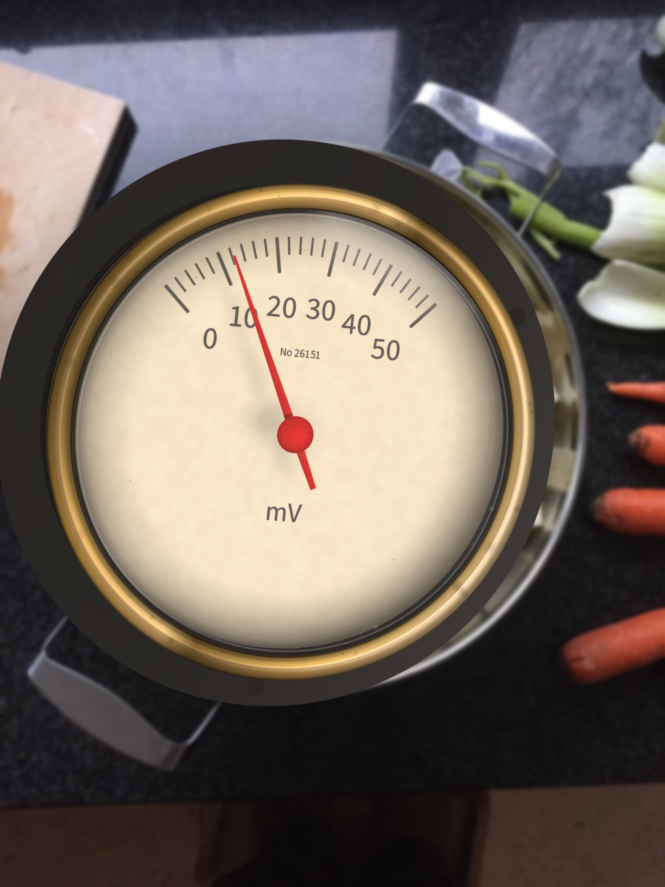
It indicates 12 mV
